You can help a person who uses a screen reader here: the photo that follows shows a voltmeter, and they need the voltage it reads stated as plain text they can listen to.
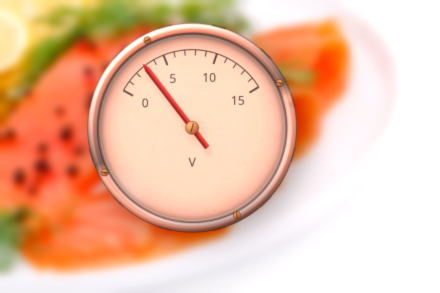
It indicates 3 V
